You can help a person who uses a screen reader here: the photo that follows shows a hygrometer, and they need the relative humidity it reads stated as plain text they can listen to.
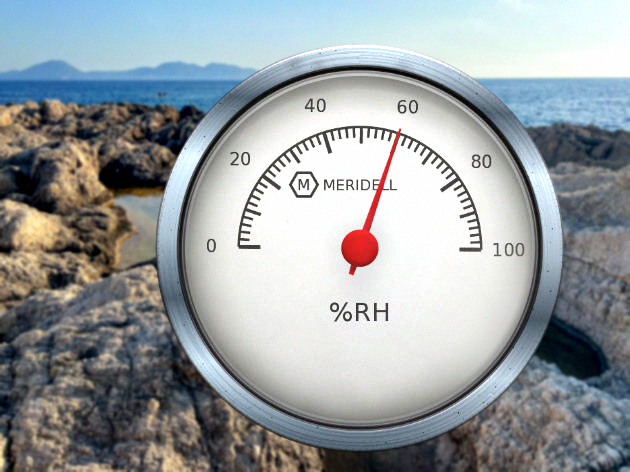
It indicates 60 %
